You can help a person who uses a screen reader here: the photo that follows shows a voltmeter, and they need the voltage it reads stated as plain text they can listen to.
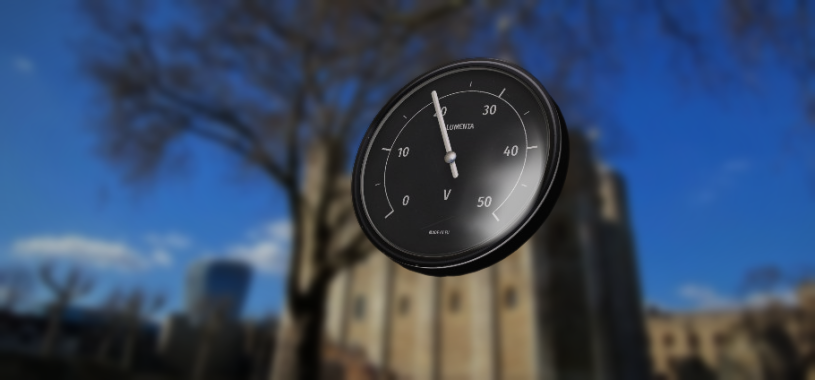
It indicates 20 V
